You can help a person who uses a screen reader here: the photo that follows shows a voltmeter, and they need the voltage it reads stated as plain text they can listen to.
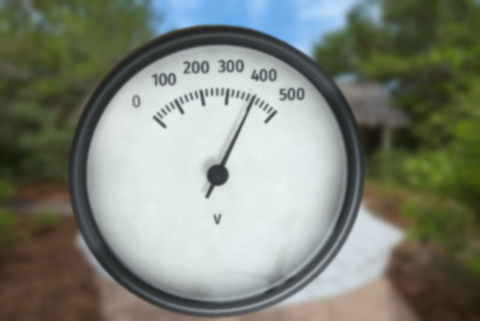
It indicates 400 V
